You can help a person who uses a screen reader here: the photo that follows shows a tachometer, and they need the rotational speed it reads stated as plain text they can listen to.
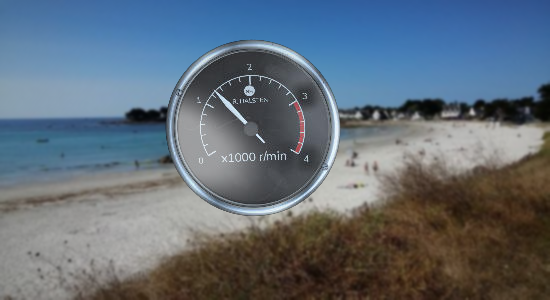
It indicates 1300 rpm
